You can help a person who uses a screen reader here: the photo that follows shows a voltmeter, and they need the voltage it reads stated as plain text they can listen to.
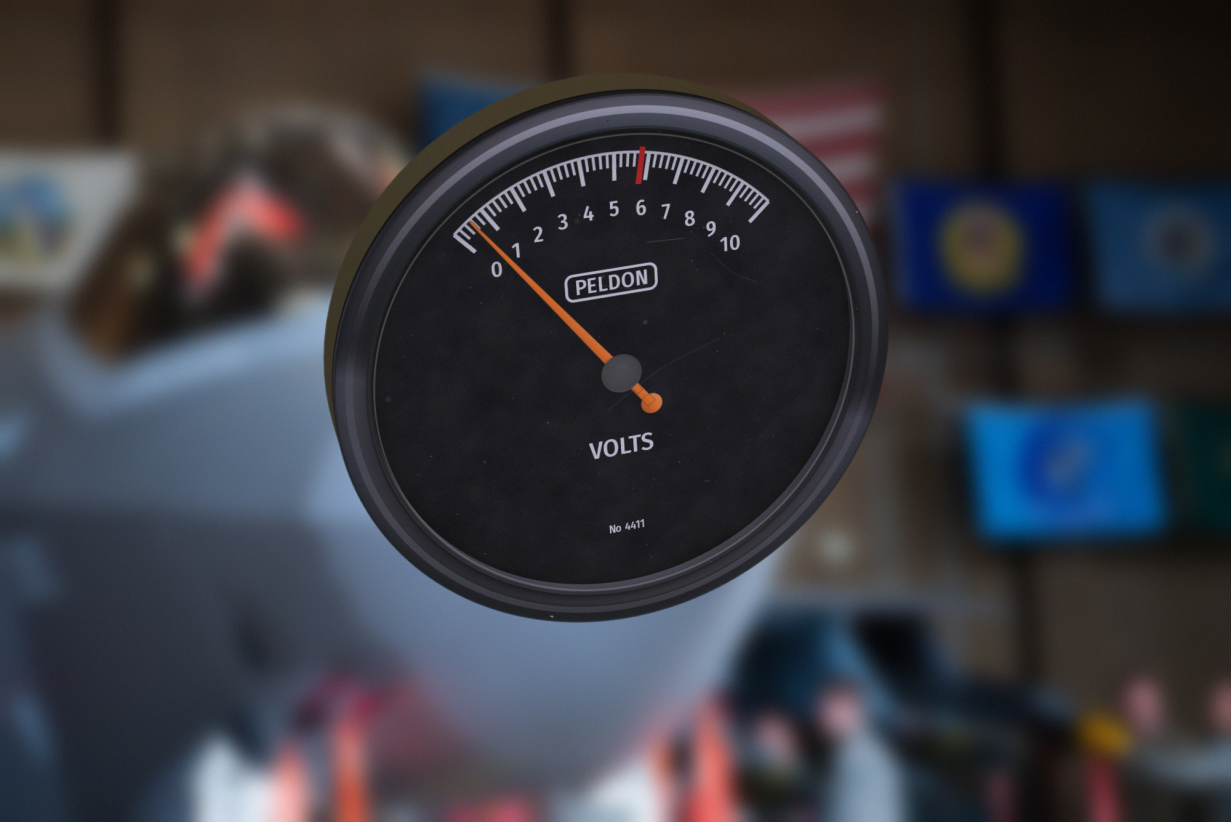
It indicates 0.6 V
